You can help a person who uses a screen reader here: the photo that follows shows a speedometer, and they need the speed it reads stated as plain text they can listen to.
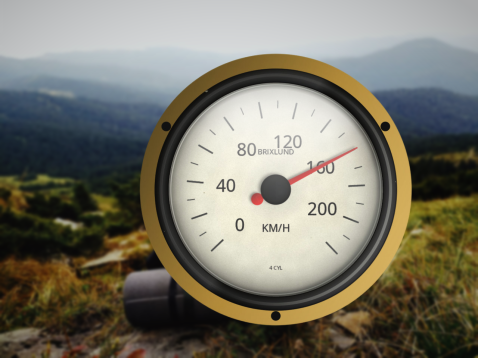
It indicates 160 km/h
